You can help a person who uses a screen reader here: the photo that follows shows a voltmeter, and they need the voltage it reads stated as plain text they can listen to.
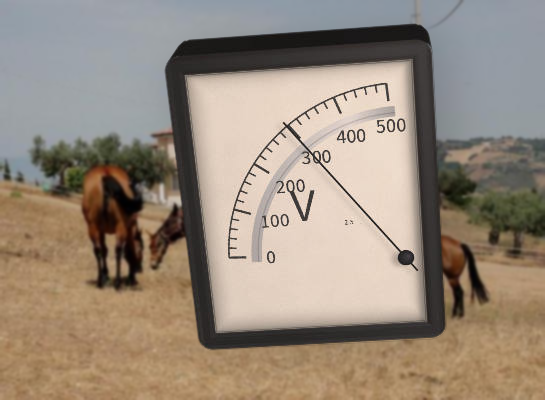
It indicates 300 V
